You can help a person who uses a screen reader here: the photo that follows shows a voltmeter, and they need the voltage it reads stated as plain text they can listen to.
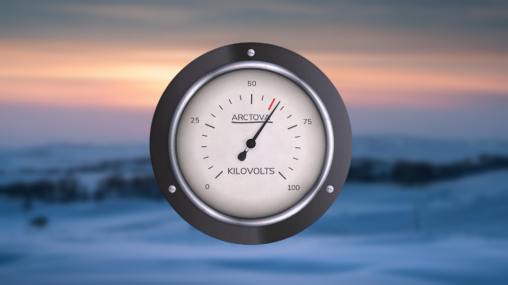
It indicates 62.5 kV
